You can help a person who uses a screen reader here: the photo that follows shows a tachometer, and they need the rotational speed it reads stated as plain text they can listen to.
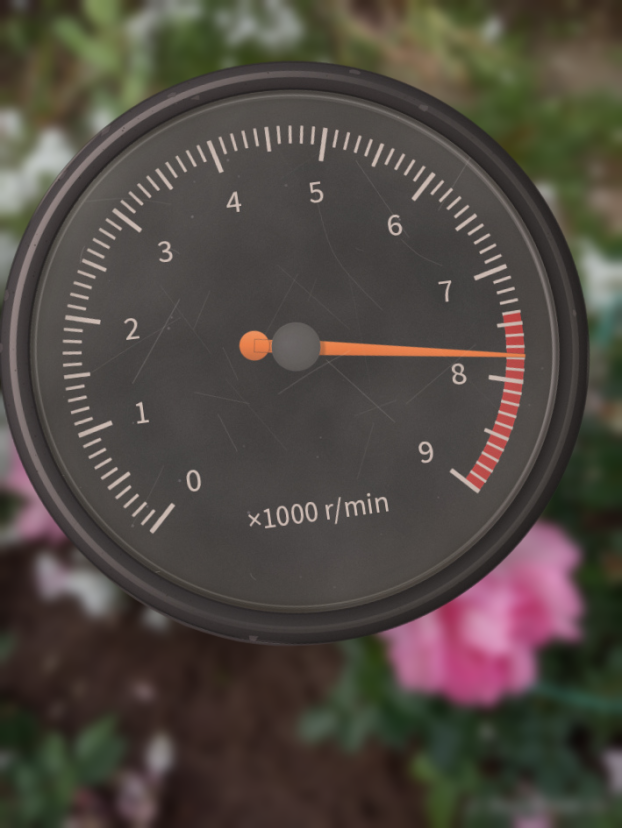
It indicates 7800 rpm
